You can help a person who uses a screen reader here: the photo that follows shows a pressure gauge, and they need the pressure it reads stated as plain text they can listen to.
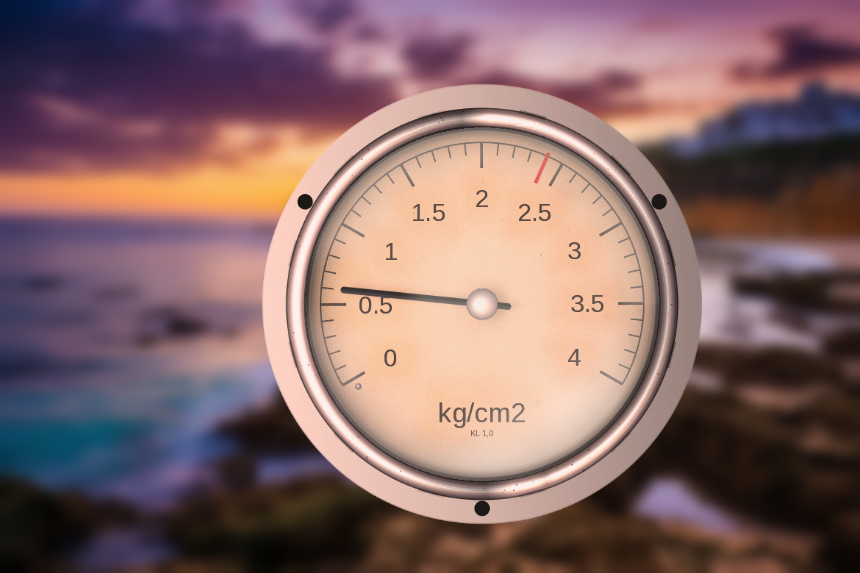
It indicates 0.6 kg/cm²
